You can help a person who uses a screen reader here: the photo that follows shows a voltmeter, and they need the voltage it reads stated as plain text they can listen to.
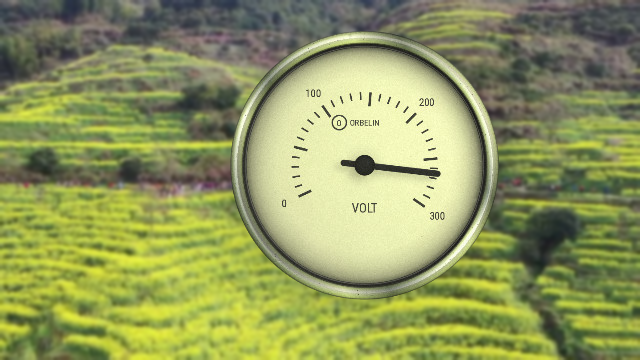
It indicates 265 V
